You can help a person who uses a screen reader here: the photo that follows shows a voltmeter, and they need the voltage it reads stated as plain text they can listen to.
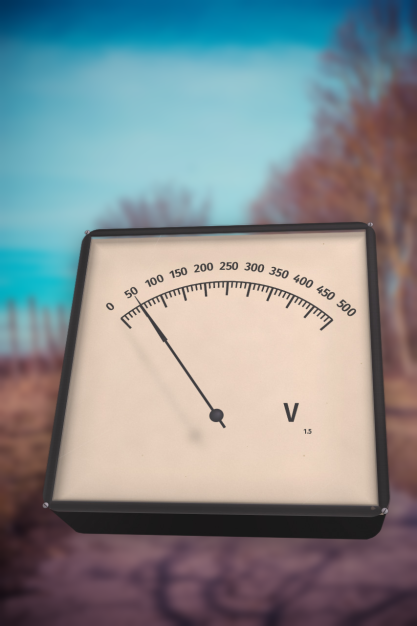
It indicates 50 V
